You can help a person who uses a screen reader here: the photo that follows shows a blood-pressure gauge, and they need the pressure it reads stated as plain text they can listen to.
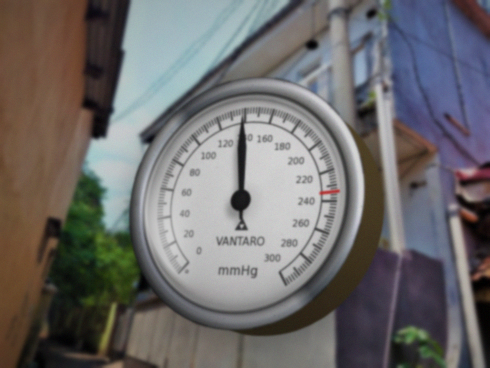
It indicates 140 mmHg
